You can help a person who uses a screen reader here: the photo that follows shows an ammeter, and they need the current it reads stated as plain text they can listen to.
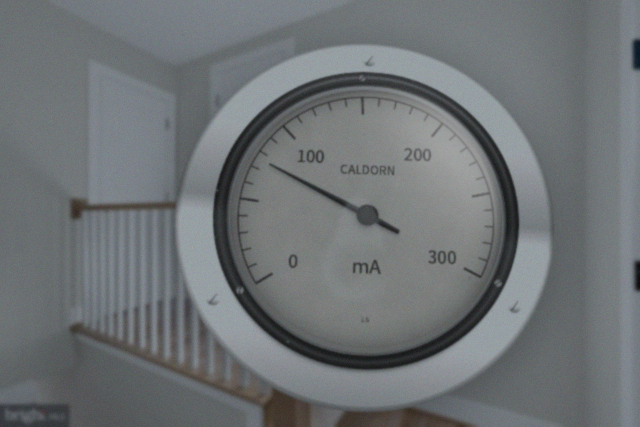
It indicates 75 mA
